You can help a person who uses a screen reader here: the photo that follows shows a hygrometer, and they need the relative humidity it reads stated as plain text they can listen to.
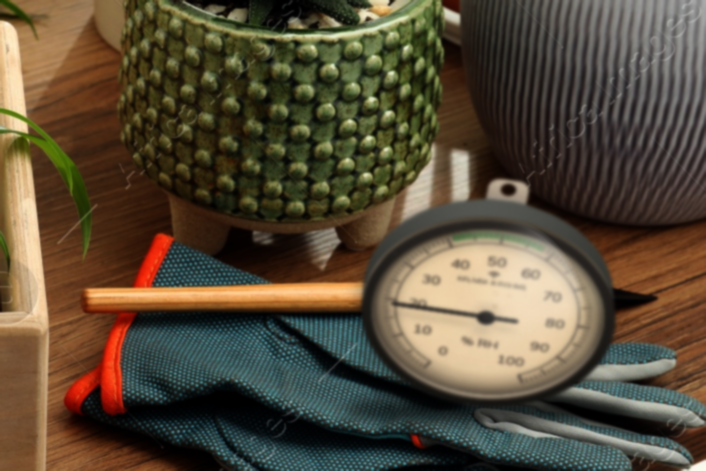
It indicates 20 %
